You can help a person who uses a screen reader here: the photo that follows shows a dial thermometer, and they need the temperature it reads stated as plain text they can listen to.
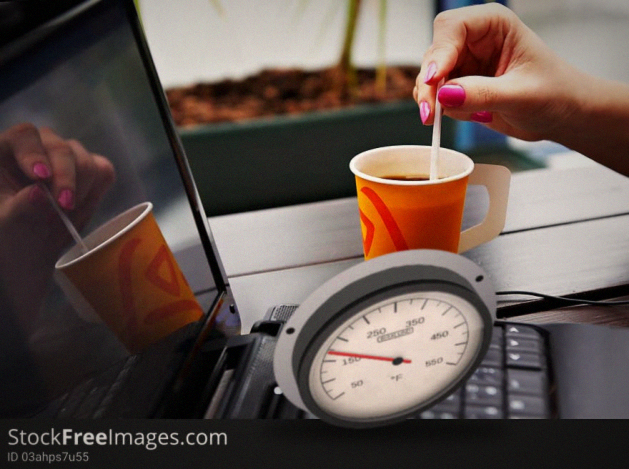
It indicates 175 °F
